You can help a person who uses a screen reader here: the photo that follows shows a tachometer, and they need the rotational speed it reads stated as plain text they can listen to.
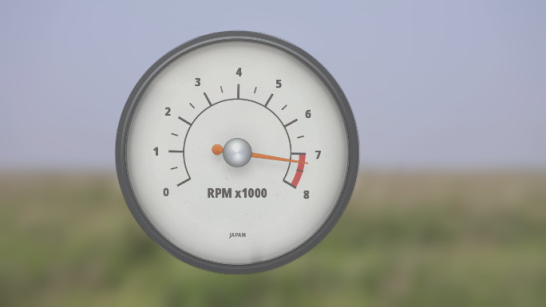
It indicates 7250 rpm
